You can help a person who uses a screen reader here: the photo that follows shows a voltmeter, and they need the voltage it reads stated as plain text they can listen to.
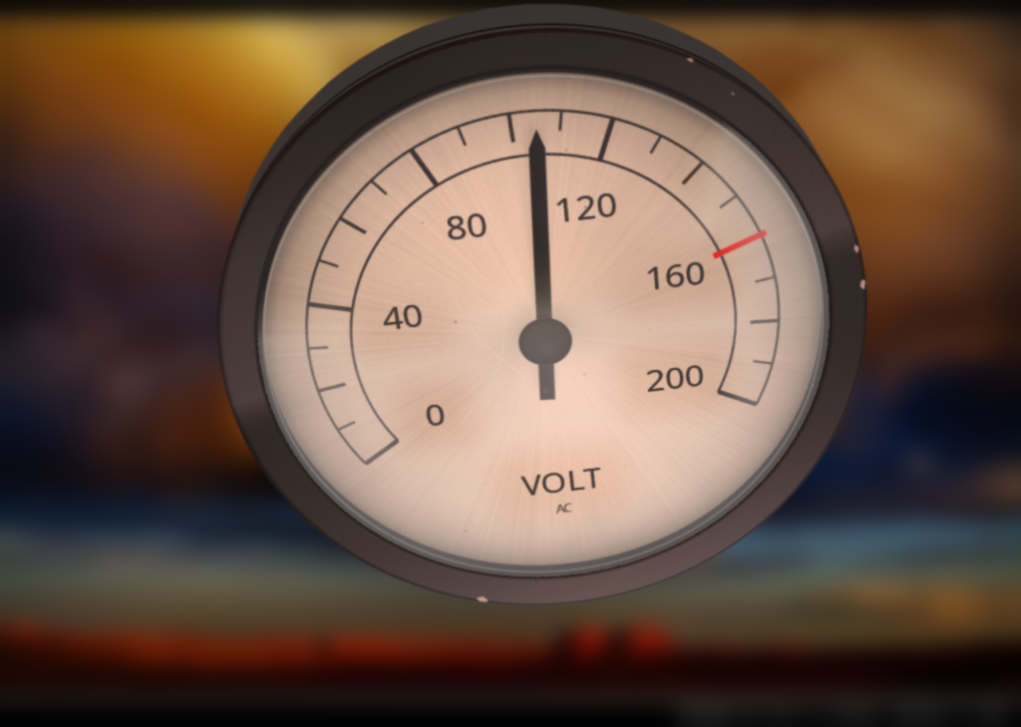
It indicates 105 V
